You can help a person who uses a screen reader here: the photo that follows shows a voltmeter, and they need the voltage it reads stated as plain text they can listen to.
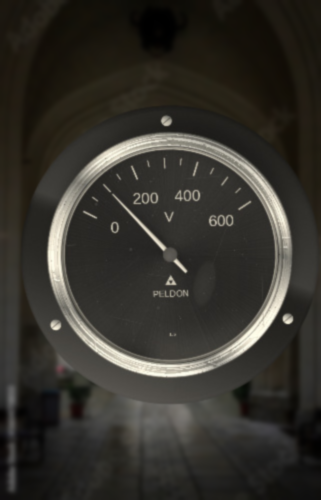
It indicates 100 V
